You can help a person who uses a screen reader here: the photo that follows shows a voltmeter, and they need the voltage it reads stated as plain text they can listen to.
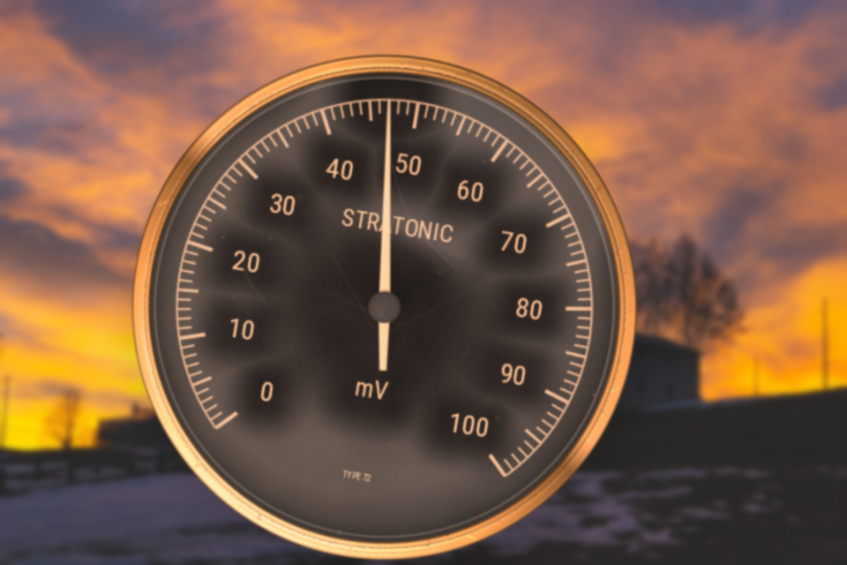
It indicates 47 mV
